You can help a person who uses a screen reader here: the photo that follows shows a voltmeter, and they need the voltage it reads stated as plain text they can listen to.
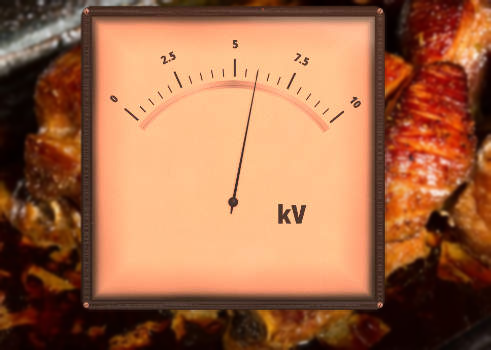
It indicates 6 kV
